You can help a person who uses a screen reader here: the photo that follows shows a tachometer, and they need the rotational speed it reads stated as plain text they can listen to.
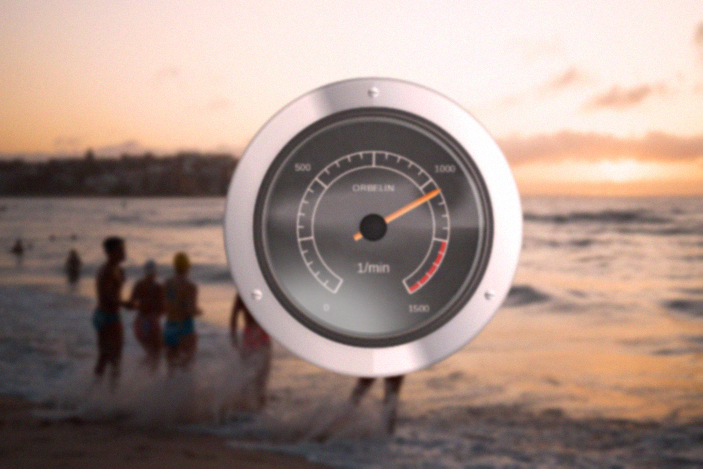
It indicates 1050 rpm
